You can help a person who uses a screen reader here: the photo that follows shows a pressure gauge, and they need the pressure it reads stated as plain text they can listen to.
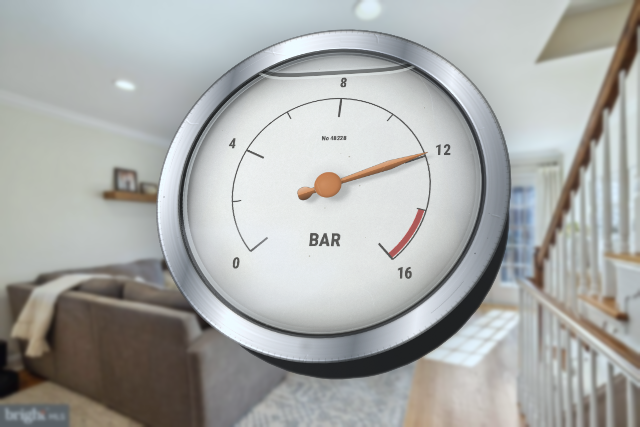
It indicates 12 bar
